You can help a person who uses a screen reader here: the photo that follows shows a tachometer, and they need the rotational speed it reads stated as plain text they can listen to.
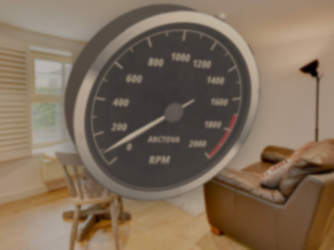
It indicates 100 rpm
